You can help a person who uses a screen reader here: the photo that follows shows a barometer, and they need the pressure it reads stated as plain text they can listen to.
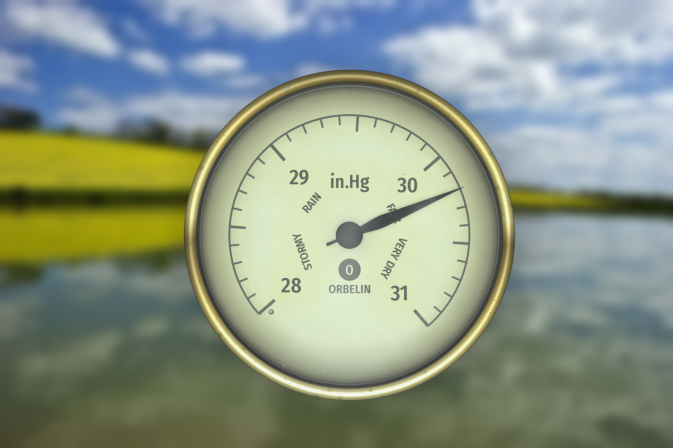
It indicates 30.2 inHg
